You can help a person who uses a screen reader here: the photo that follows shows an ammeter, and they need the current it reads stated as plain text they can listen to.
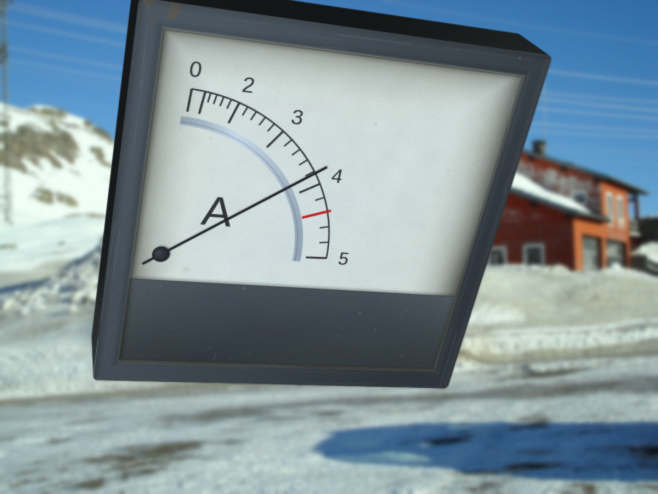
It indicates 3.8 A
